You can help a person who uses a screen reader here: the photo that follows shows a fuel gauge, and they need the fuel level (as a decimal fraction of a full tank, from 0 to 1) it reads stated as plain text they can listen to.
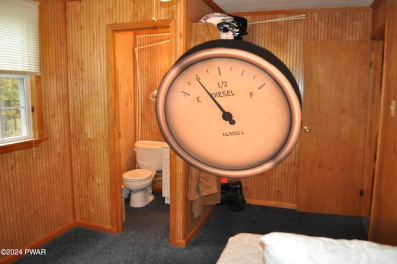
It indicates 0.25
